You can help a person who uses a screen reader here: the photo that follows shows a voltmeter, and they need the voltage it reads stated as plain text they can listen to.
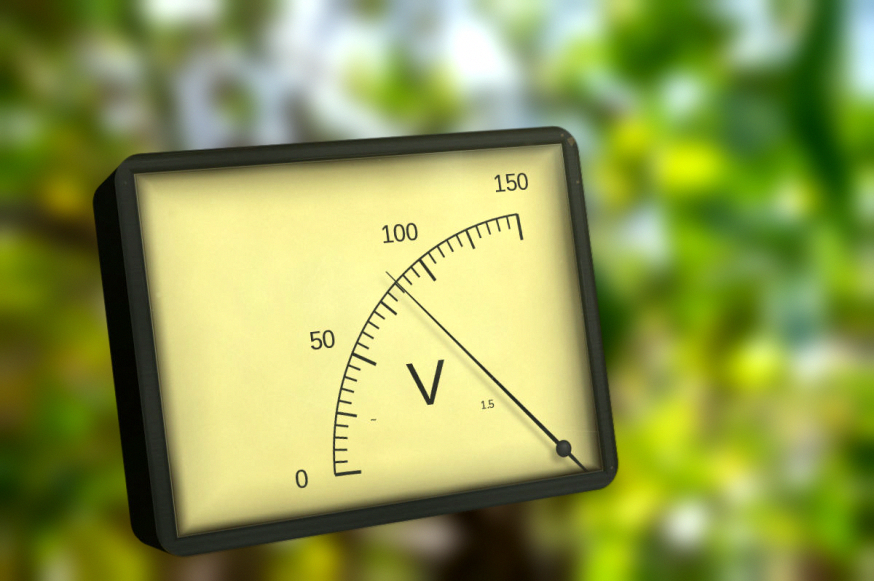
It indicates 85 V
